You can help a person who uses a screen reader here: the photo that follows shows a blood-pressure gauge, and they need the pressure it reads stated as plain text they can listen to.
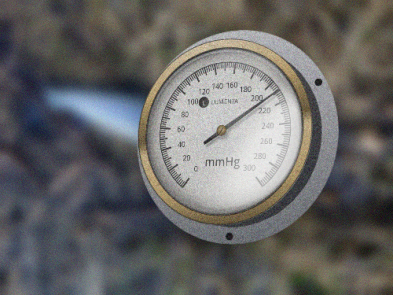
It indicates 210 mmHg
